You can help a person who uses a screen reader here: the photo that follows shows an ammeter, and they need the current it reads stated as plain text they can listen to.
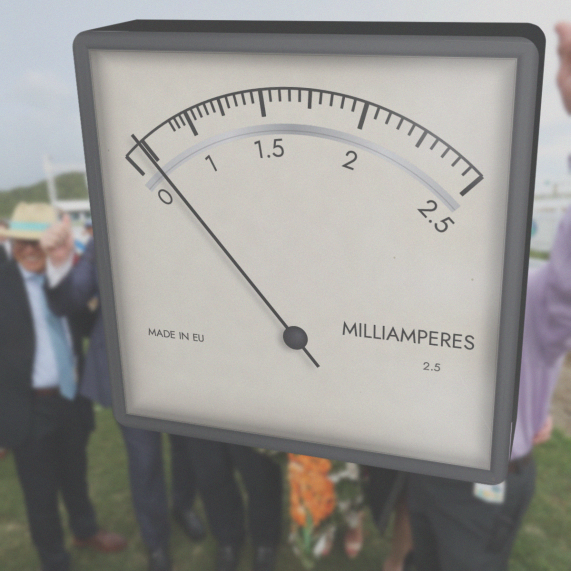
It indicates 0.5 mA
